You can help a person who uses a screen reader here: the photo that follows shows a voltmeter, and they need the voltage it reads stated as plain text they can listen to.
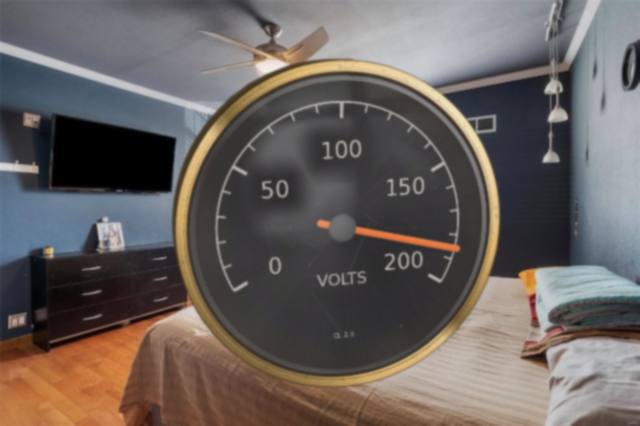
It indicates 185 V
